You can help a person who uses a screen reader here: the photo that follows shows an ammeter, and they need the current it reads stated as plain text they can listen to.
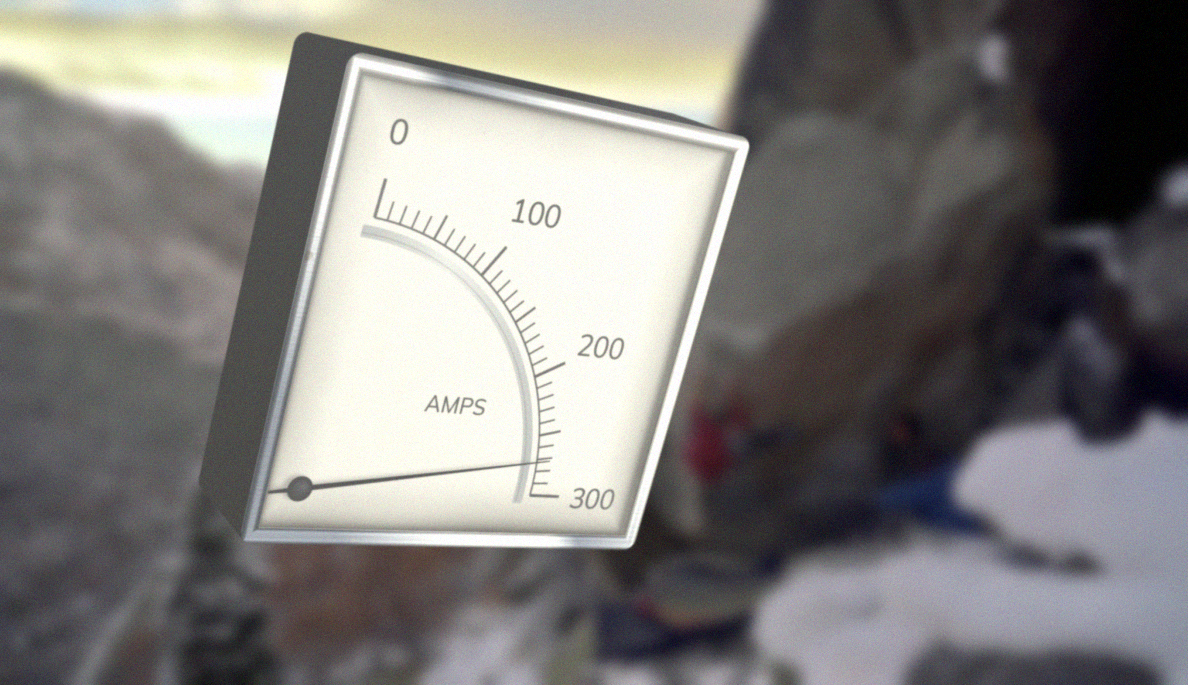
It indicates 270 A
